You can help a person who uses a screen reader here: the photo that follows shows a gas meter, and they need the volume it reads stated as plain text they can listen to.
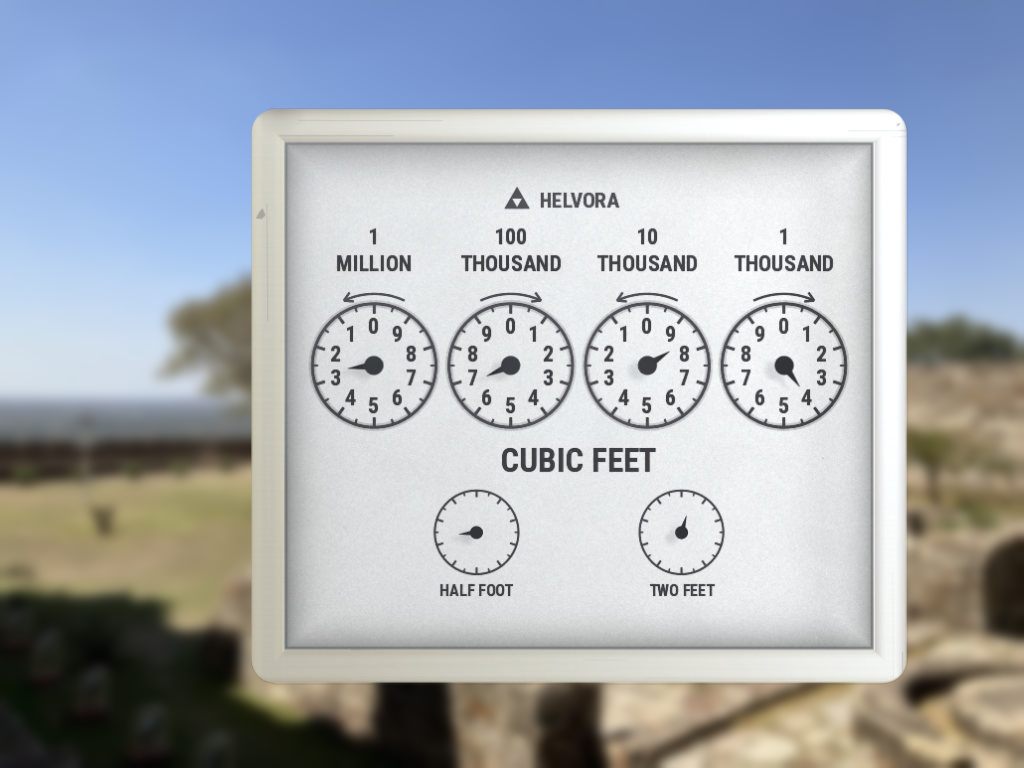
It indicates 268400 ft³
